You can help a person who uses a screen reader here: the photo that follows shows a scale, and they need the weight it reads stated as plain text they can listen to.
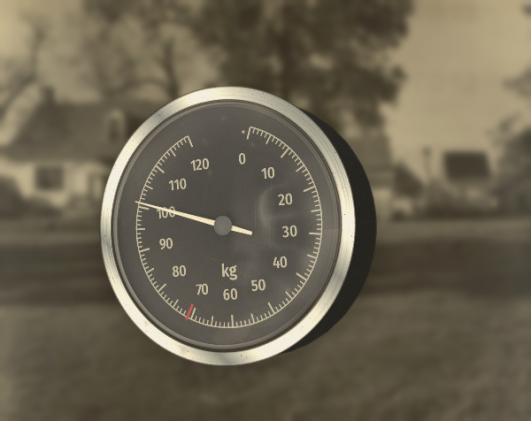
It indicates 101 kg
